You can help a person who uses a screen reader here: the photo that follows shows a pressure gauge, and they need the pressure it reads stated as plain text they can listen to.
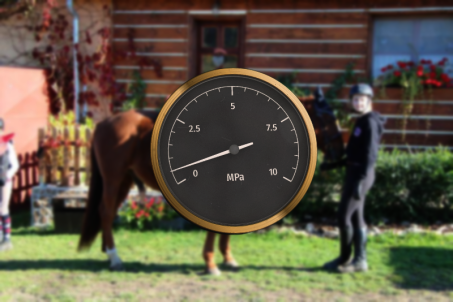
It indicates 0.5 MPa
